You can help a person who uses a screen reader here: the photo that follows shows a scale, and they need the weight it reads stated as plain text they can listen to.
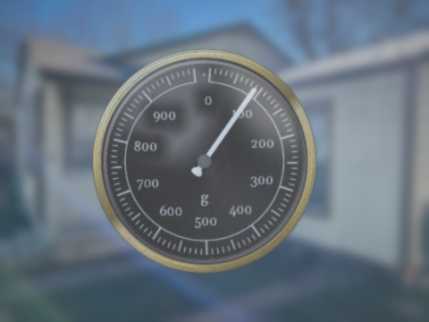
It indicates 90 g
